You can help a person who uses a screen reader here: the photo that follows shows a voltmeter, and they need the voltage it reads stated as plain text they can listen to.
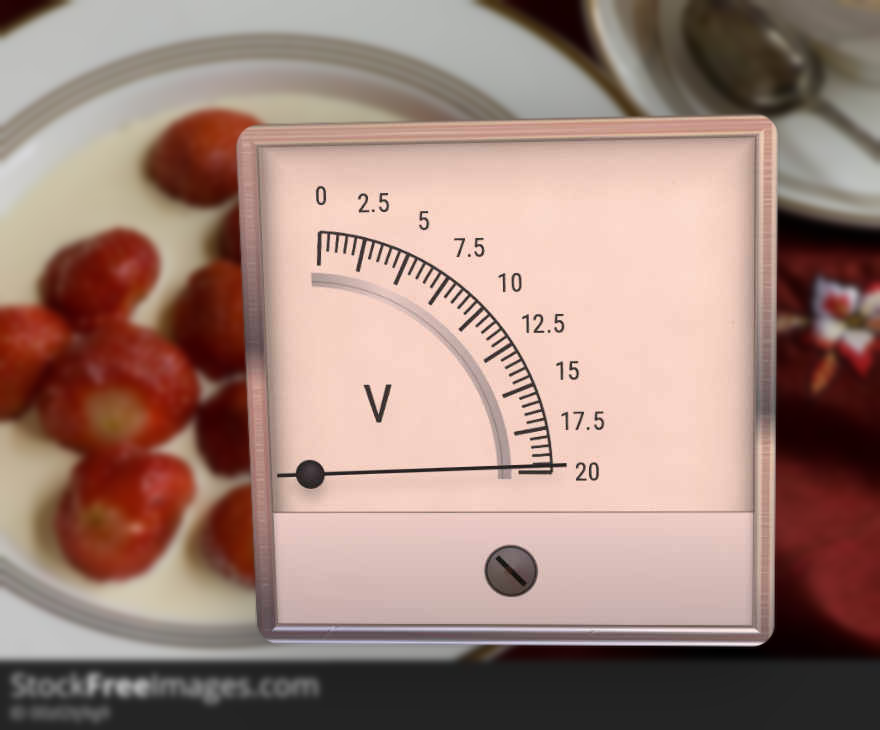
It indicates 19.5 V
